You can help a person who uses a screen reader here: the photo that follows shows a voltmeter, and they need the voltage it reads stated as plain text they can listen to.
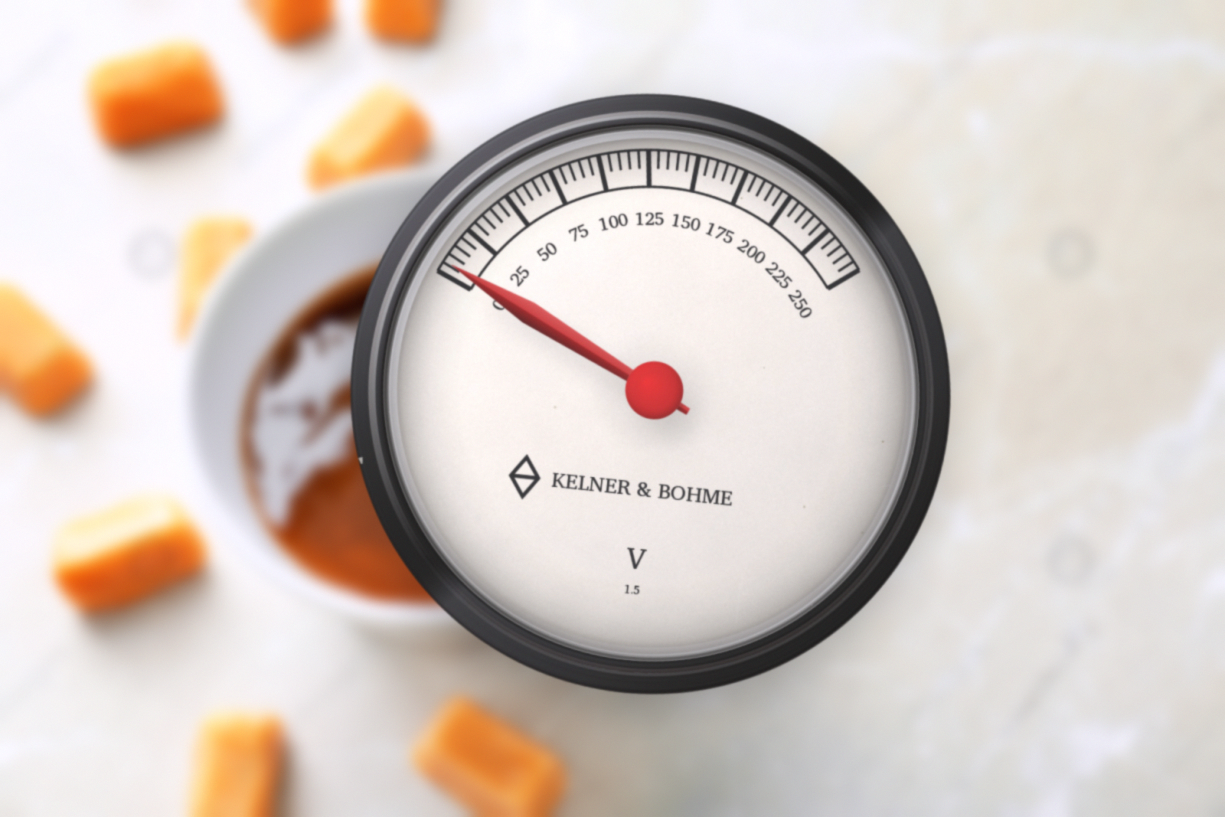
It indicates 5 V
